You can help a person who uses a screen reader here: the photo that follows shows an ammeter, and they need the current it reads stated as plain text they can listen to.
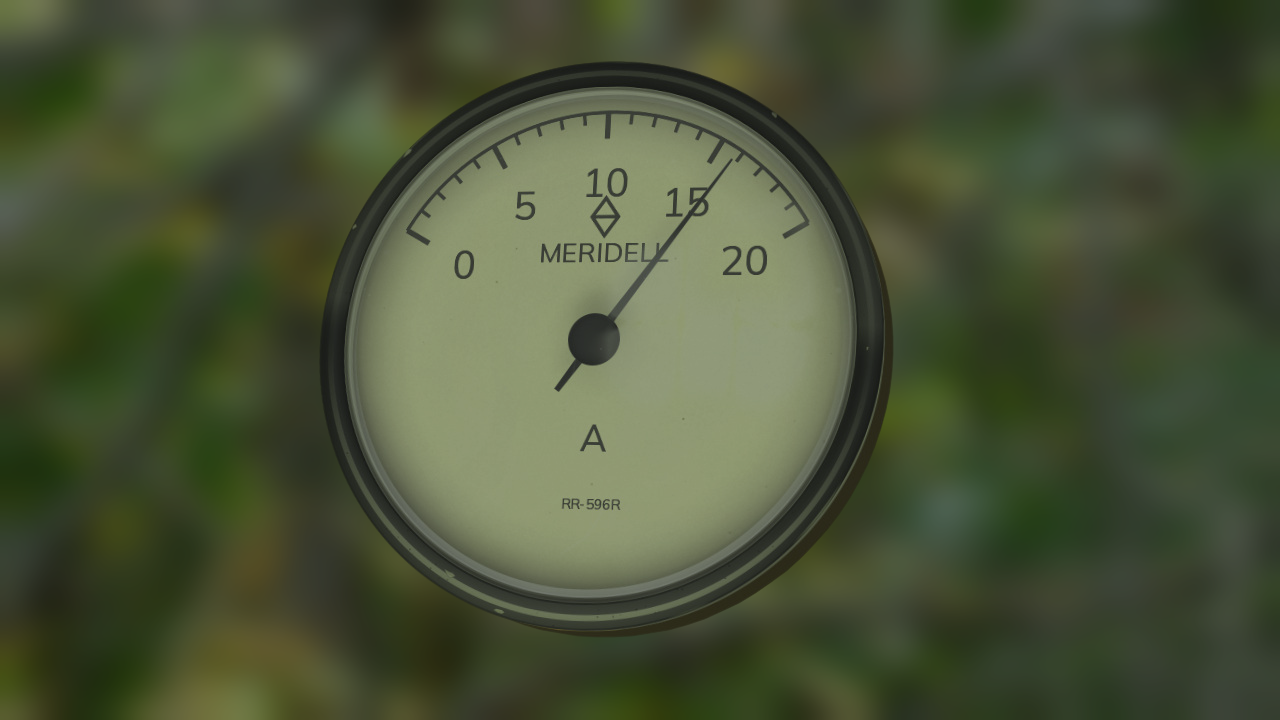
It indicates 16 A
